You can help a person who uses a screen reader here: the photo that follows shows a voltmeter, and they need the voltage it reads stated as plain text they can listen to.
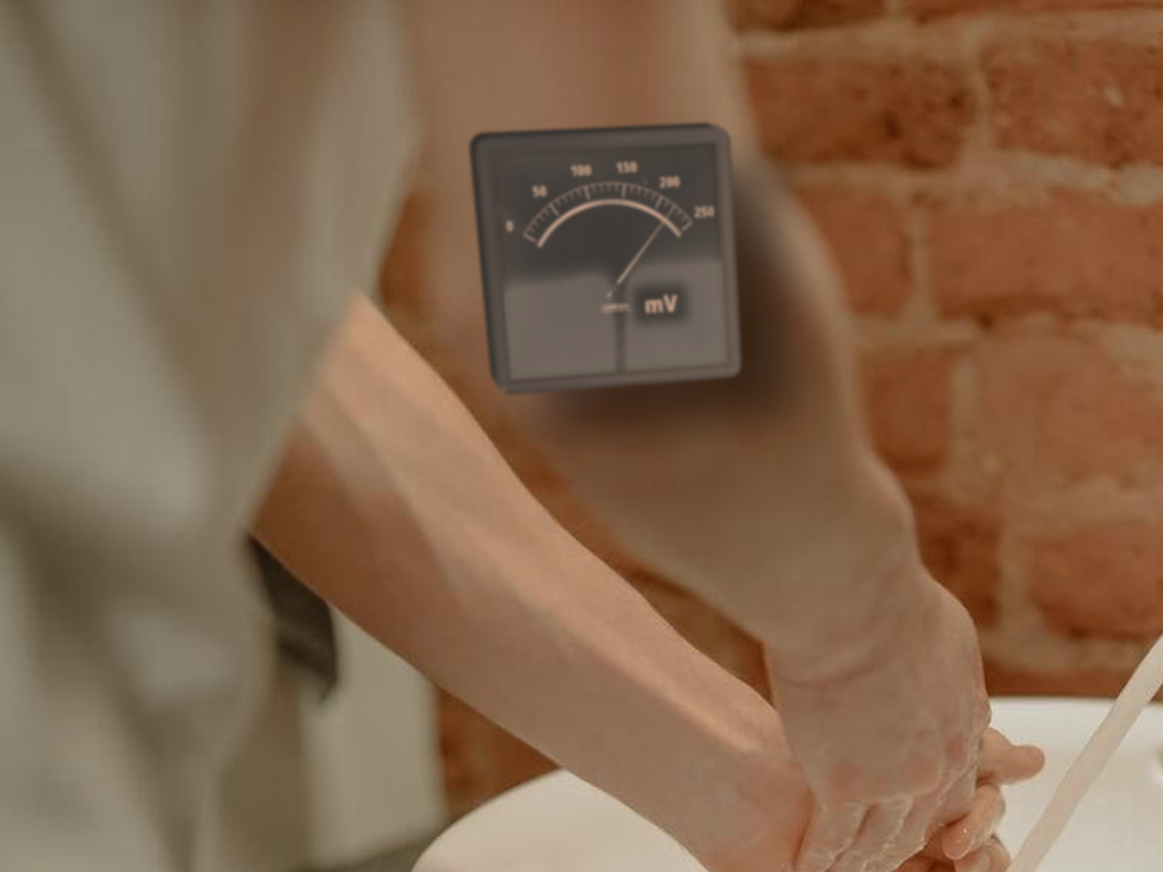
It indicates 220 mV
